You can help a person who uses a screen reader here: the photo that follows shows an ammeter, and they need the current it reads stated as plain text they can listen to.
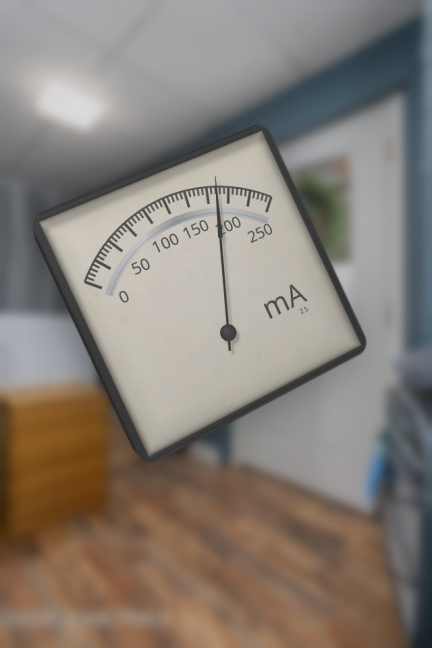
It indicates 185 mA
